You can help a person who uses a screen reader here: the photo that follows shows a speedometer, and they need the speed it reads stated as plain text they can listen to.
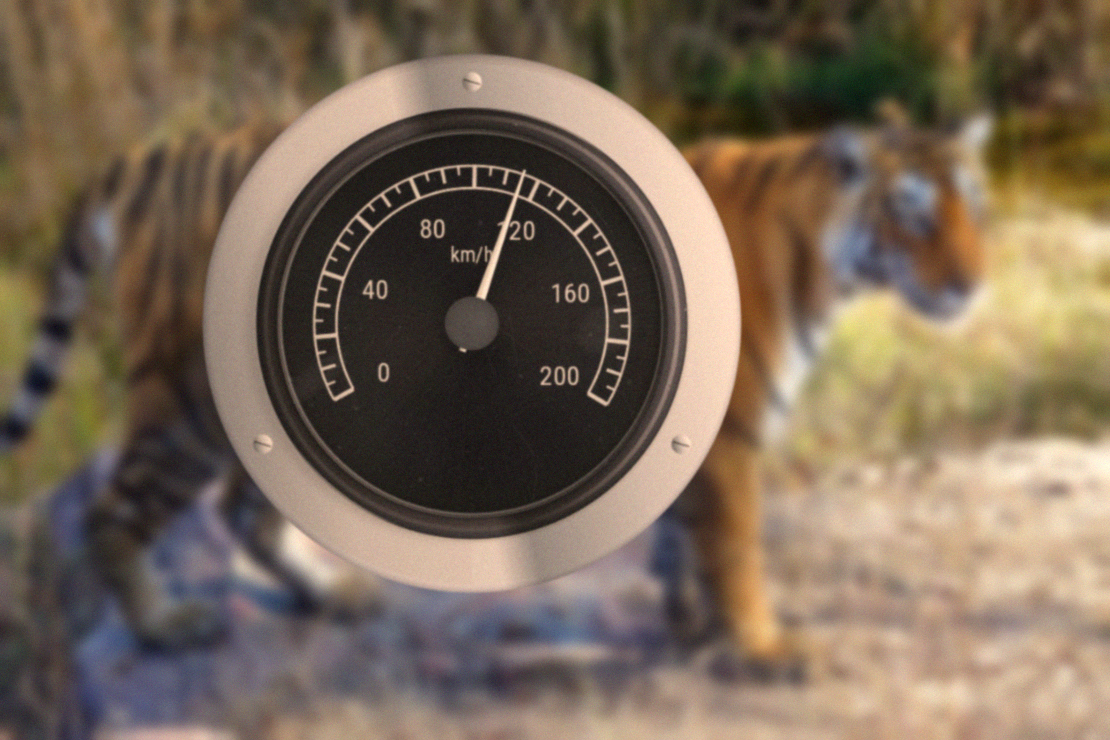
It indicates 115 km/h
